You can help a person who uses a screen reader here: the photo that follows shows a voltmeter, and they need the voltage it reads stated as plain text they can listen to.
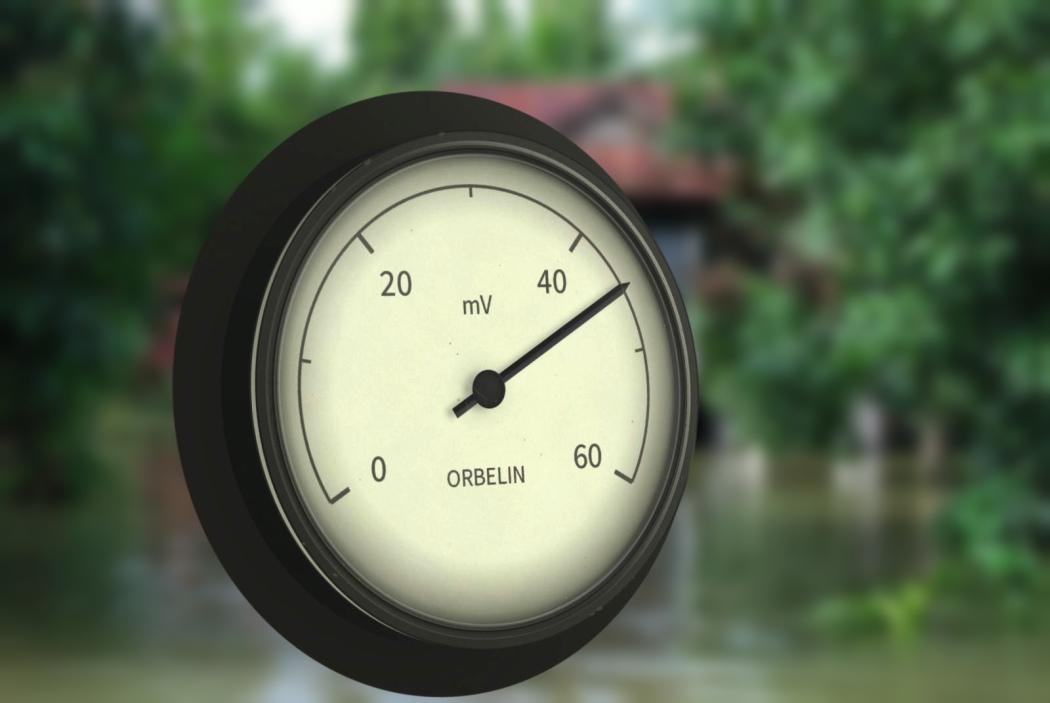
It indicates 45 mV
